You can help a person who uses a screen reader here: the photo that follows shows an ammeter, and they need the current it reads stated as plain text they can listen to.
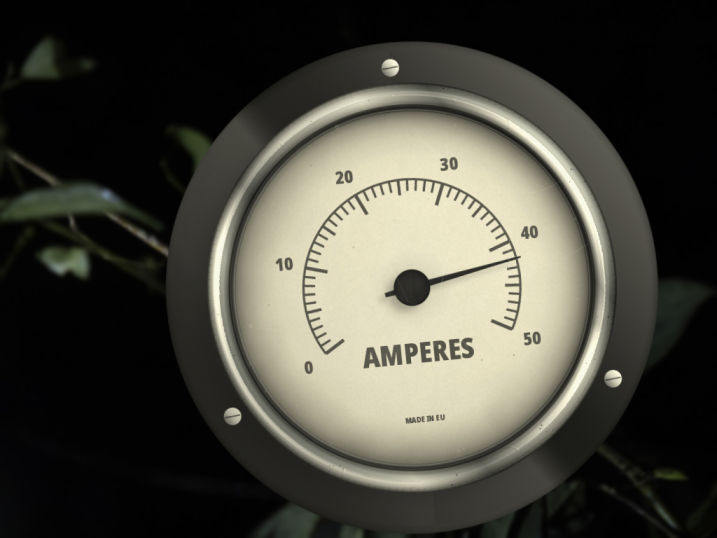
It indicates 42 A
